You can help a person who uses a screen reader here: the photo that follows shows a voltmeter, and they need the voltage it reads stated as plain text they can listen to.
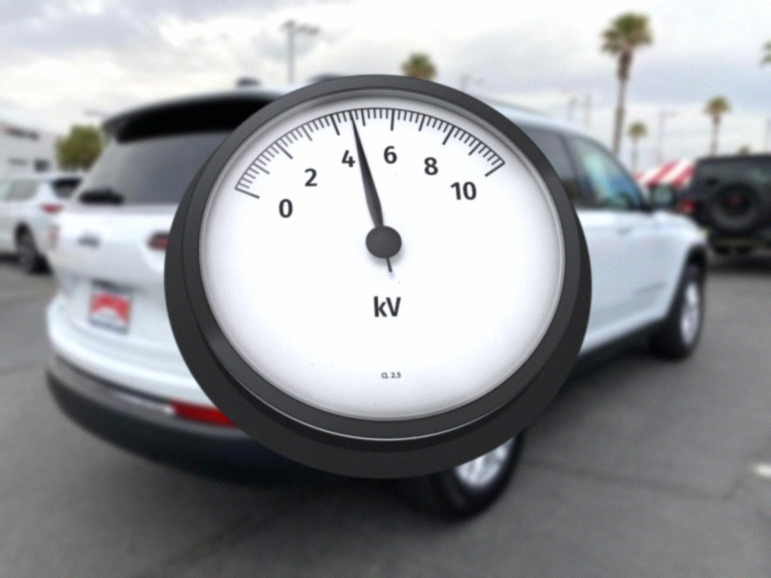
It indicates 4.6 kV
